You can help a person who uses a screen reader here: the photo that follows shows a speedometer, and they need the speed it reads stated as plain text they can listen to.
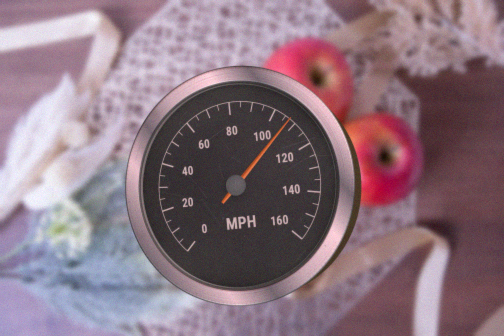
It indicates 107.5 mph
